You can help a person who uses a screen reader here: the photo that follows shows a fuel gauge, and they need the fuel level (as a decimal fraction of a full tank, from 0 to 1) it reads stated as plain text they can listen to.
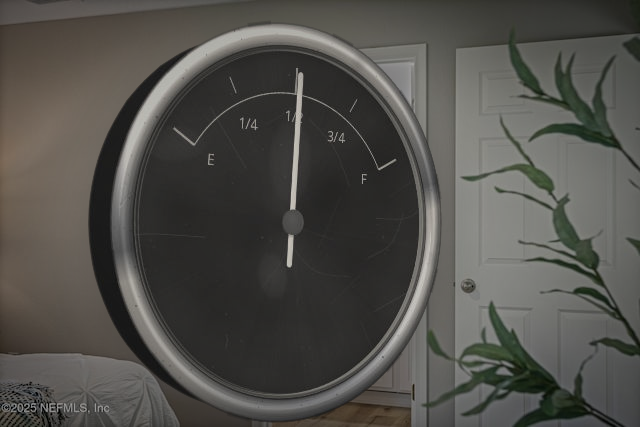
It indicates 0.5
